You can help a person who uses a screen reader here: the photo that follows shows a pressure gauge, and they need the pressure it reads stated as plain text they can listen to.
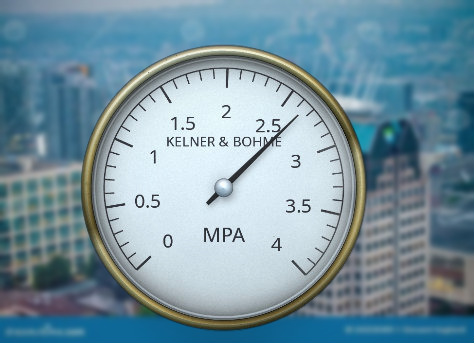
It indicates 2.65 MPa
